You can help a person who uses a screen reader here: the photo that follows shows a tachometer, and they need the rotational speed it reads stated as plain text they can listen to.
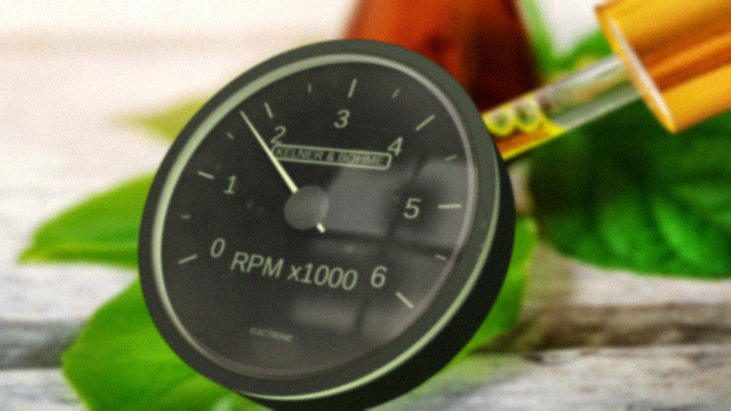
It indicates 1750 rpm
